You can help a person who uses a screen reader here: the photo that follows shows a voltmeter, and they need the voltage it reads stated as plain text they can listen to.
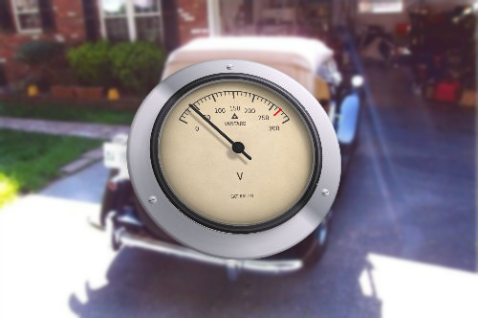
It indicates 40 V
